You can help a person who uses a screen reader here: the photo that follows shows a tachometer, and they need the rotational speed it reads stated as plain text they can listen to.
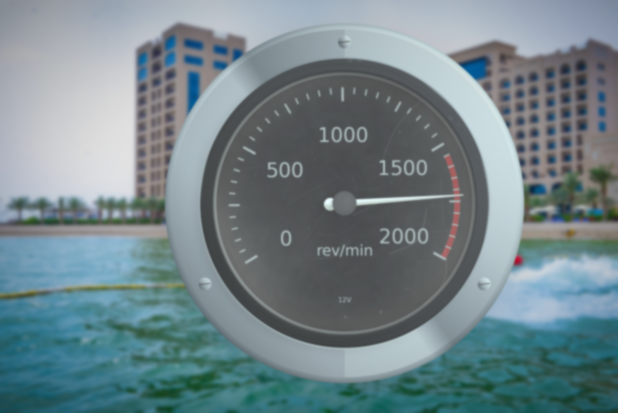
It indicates 1725 rpm
